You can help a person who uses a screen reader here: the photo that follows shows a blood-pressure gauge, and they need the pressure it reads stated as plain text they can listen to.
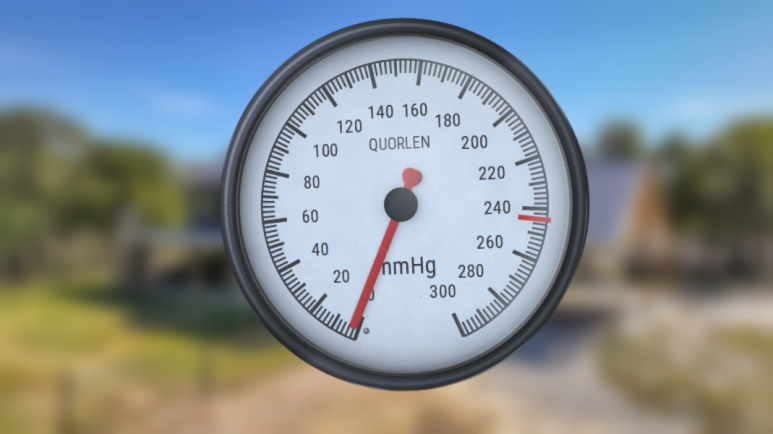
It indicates 2 mmHg
